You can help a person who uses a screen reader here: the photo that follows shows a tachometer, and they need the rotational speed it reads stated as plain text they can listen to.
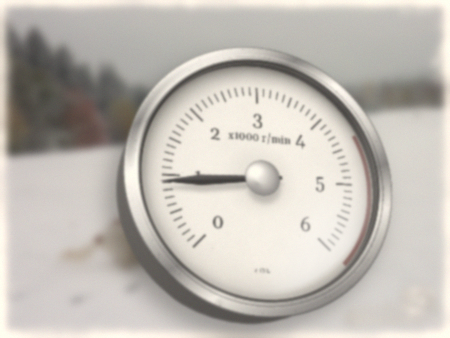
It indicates 900 rpm
